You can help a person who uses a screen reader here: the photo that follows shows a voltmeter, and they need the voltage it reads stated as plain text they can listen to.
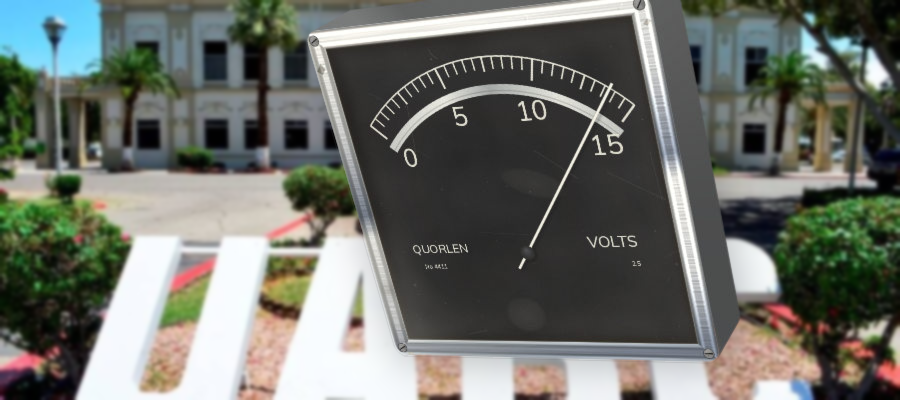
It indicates 13.75 V
